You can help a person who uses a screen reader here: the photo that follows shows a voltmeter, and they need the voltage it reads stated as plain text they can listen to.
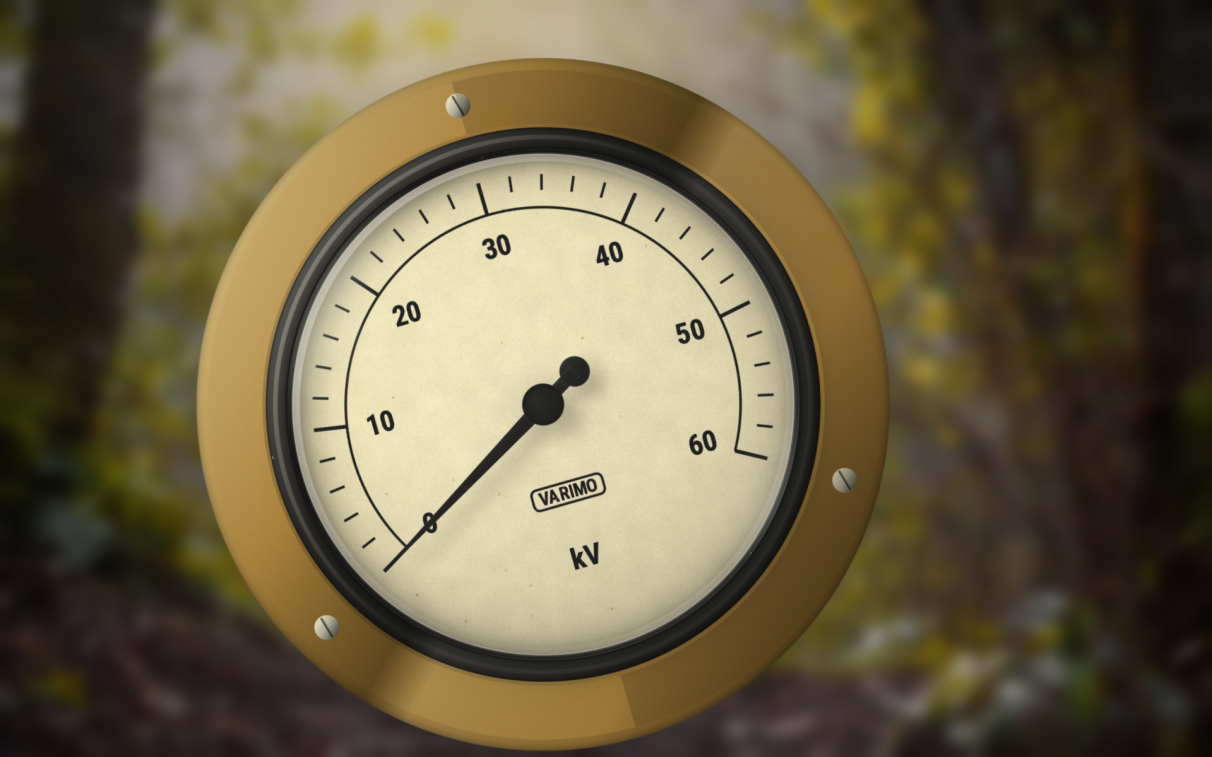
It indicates 0 kV
